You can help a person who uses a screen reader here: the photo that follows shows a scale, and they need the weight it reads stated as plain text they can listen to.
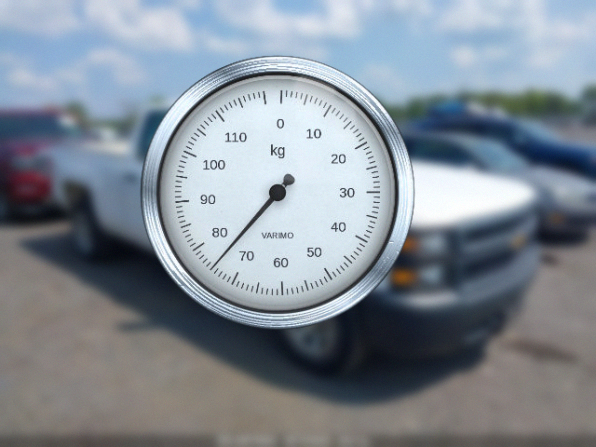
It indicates 75 kg
